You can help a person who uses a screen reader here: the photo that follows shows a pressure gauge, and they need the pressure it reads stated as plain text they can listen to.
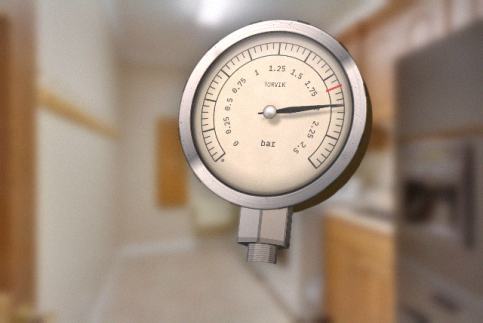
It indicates 2 bar
